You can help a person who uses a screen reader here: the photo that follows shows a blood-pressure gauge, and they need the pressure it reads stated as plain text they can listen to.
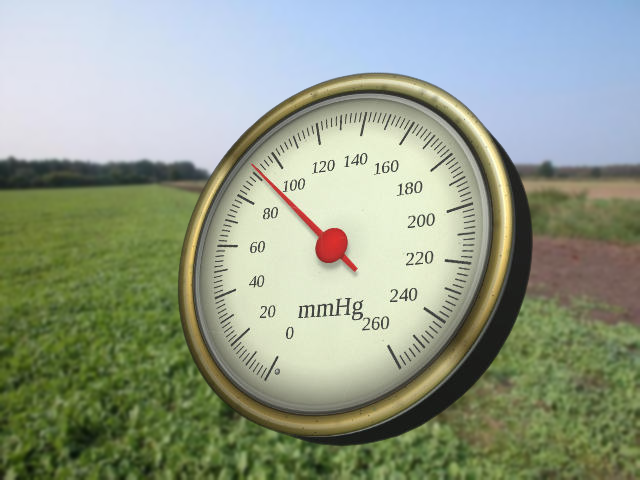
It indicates 92 mmHg
